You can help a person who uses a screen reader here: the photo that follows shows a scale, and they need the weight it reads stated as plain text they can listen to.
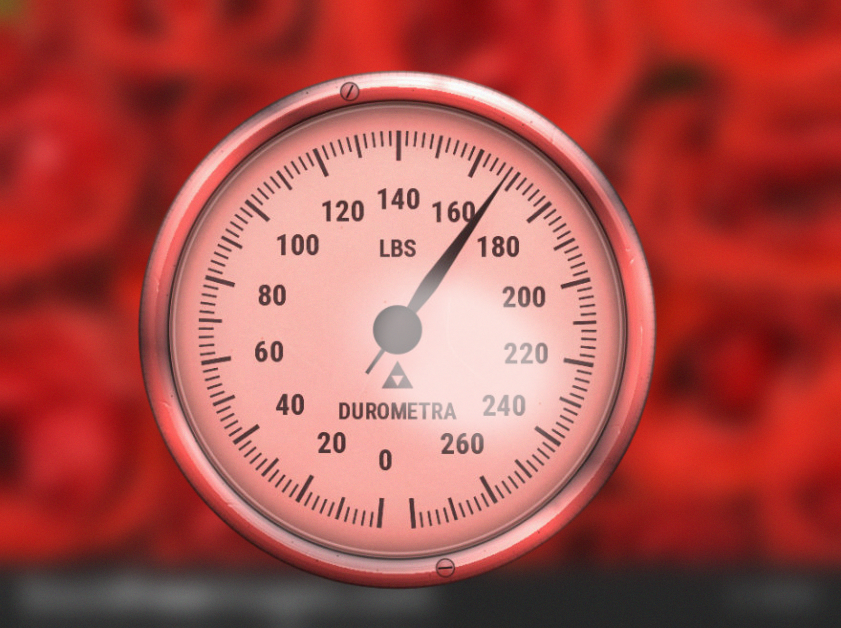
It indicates 168 lb
